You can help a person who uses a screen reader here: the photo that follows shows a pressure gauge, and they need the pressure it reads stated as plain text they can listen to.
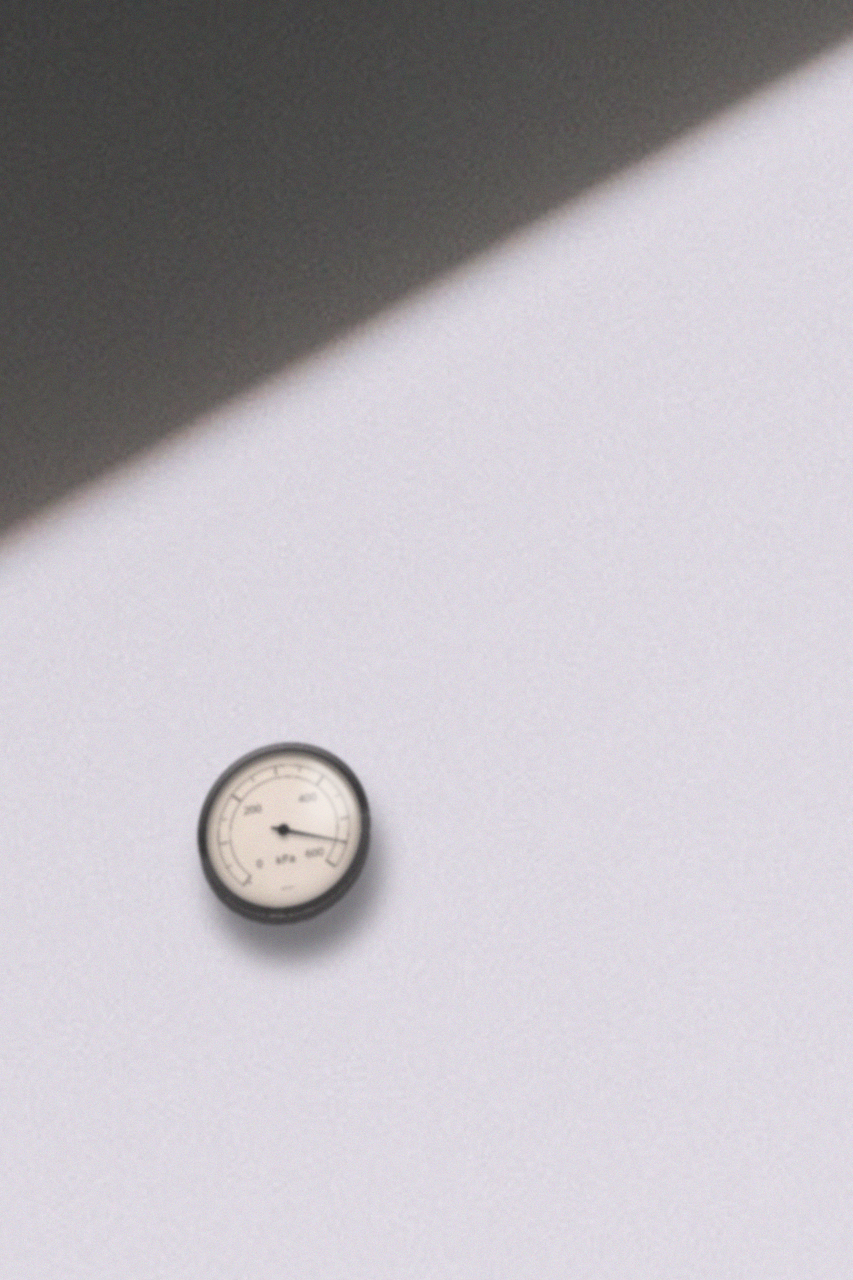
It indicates 550 kPa
